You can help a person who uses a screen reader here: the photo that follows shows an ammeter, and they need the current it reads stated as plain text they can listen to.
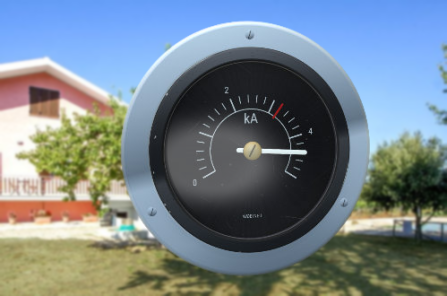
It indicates 4.4 kA
